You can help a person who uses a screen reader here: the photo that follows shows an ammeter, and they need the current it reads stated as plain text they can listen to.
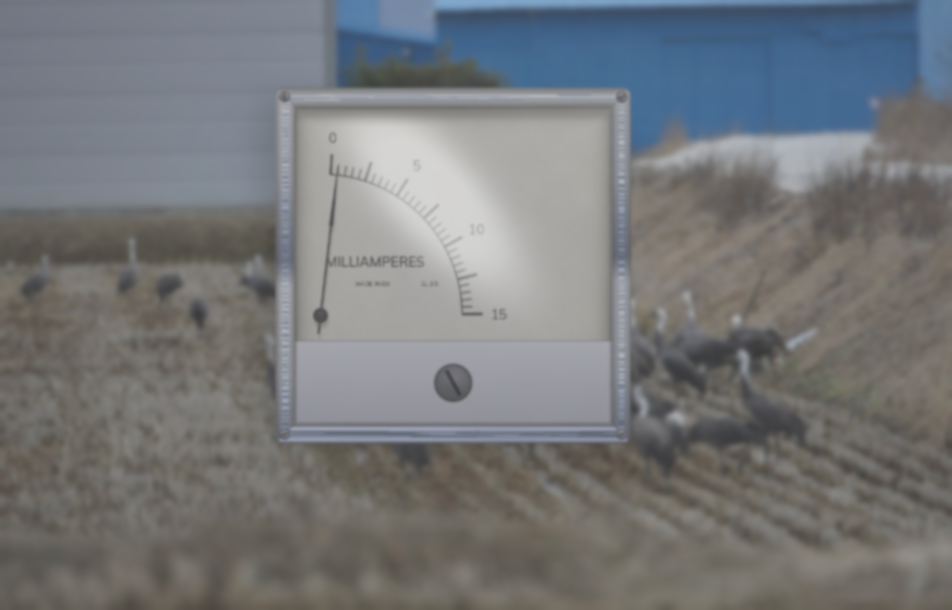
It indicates 0.5 mA
